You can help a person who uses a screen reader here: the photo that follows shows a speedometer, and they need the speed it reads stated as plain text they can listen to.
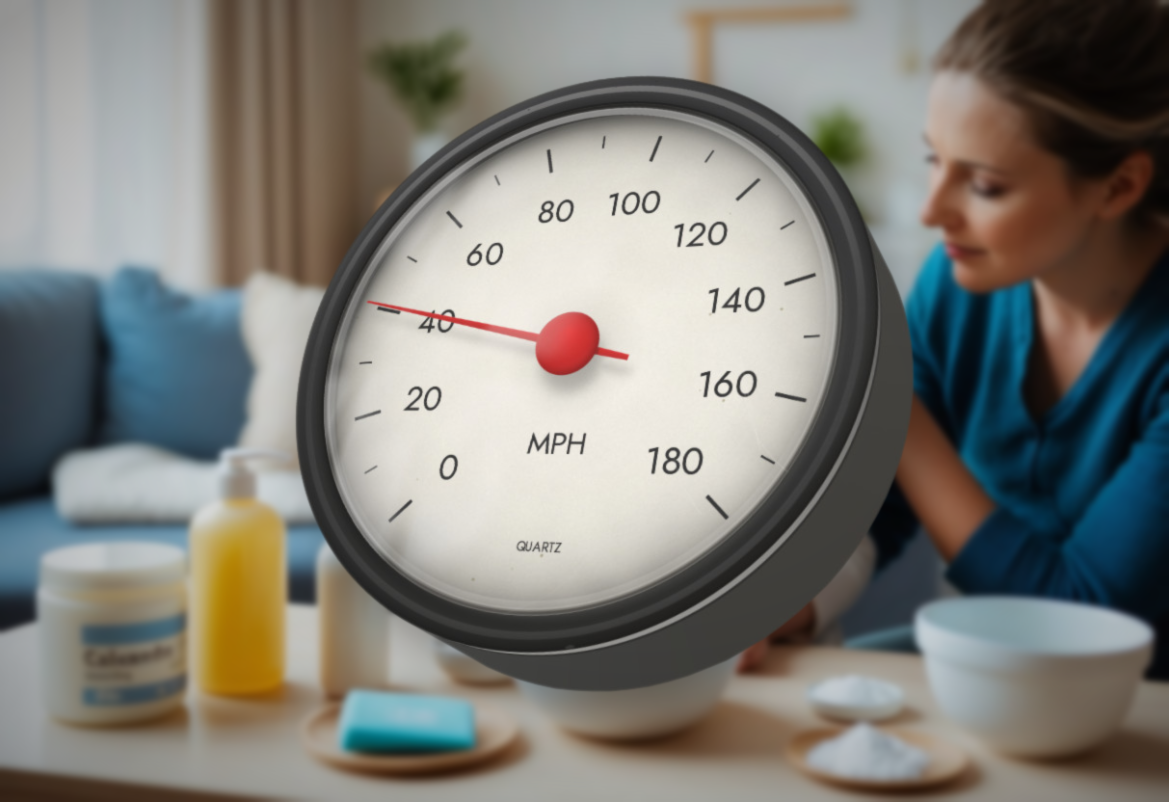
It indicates 40 mph
